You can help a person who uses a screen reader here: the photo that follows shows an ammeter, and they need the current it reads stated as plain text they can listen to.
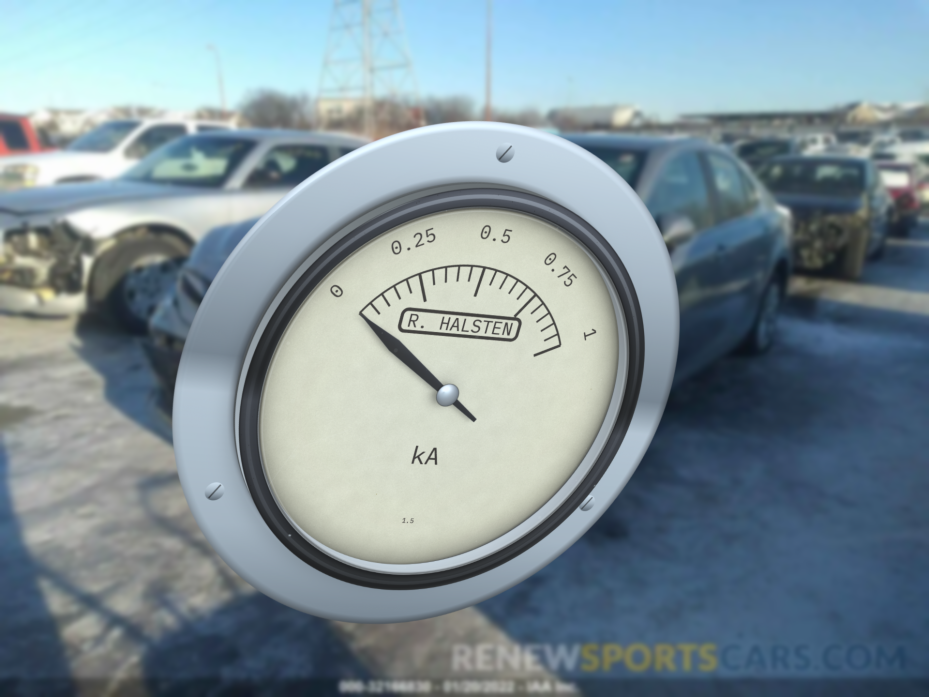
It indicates 0 kA
